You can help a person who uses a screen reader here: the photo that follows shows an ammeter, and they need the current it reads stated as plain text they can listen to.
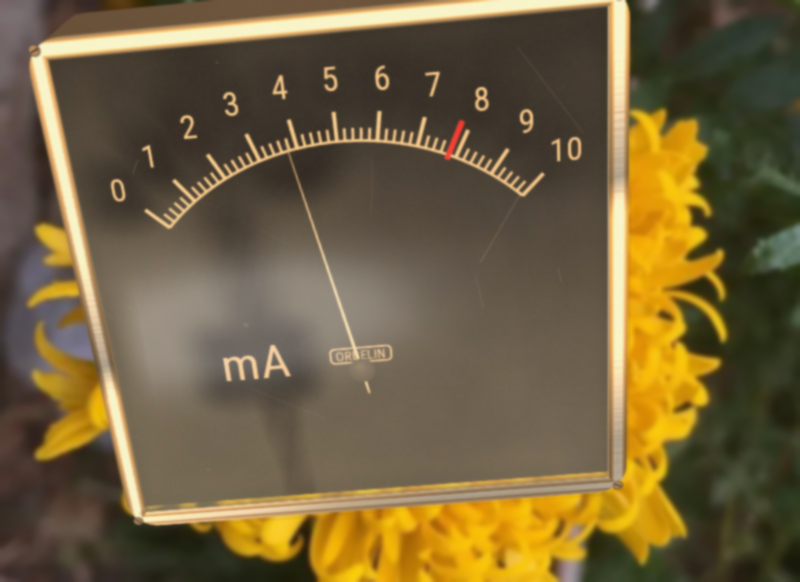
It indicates 3.8 mA
